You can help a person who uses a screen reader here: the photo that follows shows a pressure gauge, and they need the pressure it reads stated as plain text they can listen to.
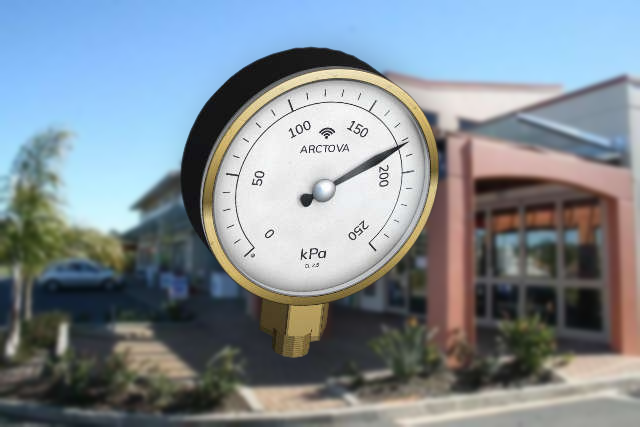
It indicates 180 kPa
